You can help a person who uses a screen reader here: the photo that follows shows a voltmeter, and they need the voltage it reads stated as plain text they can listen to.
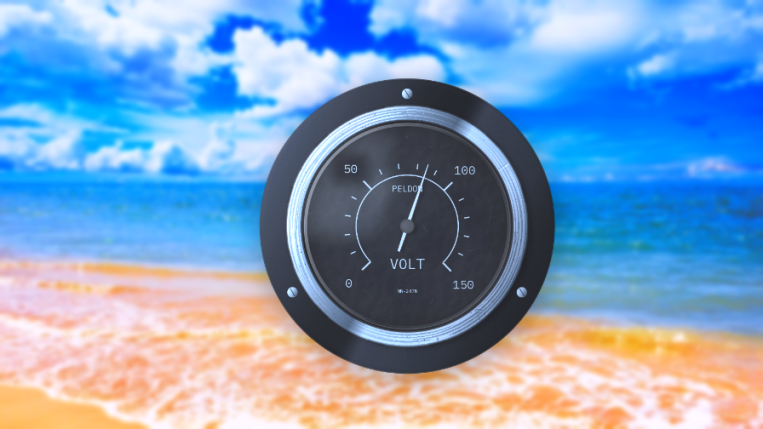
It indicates 85 V
